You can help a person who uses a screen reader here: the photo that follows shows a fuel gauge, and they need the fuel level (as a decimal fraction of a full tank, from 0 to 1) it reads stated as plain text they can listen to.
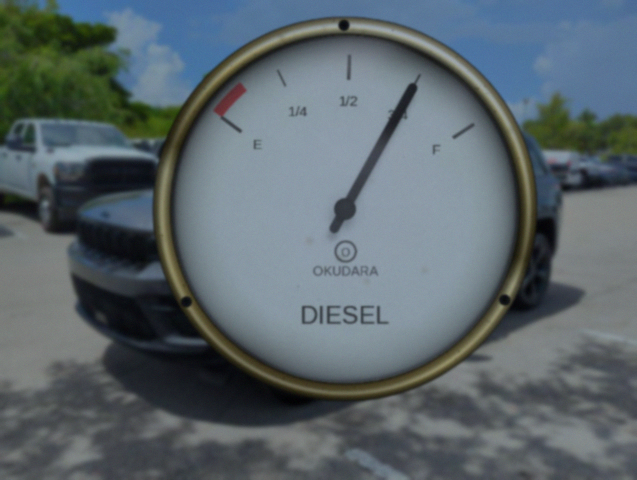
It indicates 0.75
